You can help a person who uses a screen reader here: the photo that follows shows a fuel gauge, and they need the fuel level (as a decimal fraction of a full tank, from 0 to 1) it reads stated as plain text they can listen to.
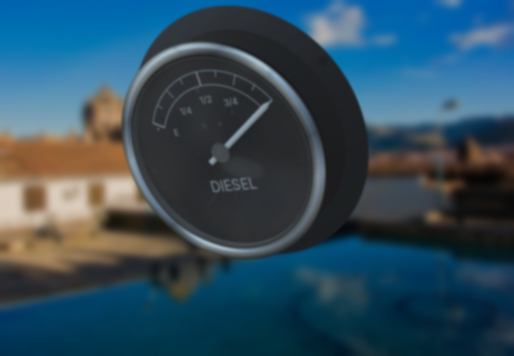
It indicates 1
